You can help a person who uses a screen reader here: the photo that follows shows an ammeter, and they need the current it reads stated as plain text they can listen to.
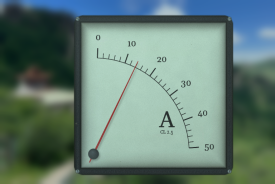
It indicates 14 A
